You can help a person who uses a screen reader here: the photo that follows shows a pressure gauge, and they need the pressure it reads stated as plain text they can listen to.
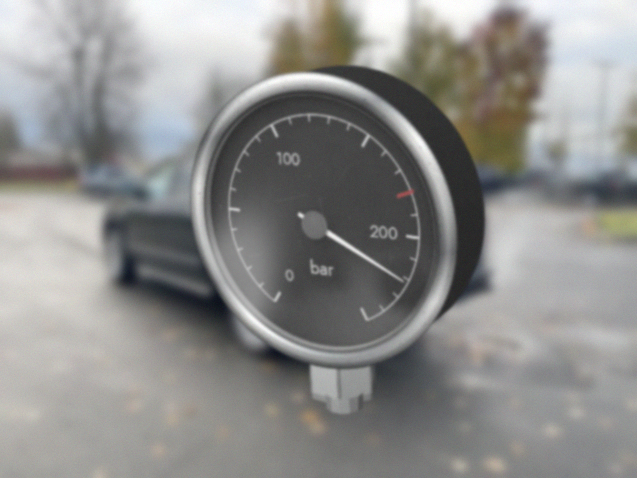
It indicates 220 bar
